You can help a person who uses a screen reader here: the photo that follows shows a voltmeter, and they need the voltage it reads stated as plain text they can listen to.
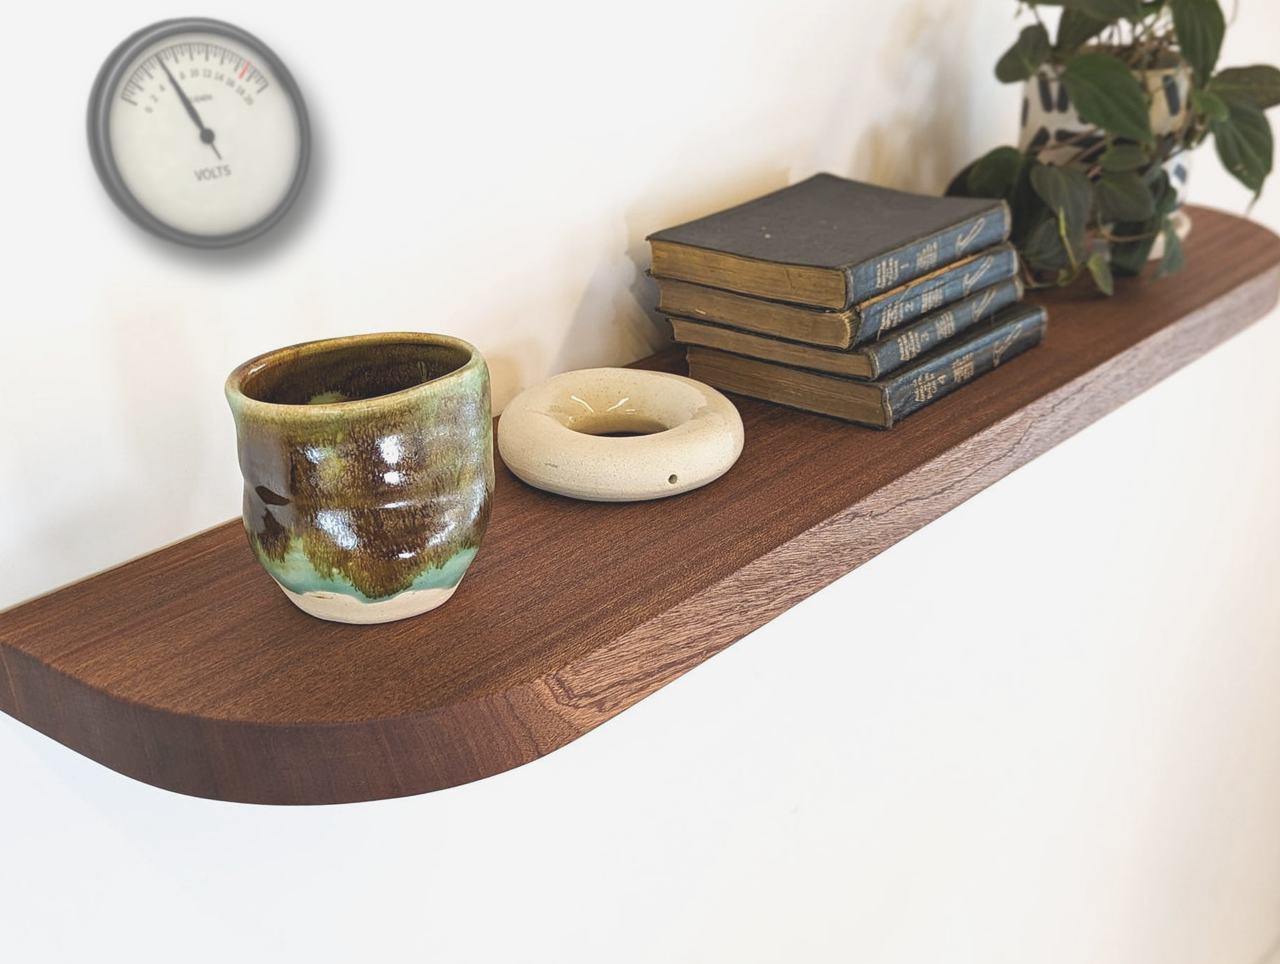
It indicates 6 V
